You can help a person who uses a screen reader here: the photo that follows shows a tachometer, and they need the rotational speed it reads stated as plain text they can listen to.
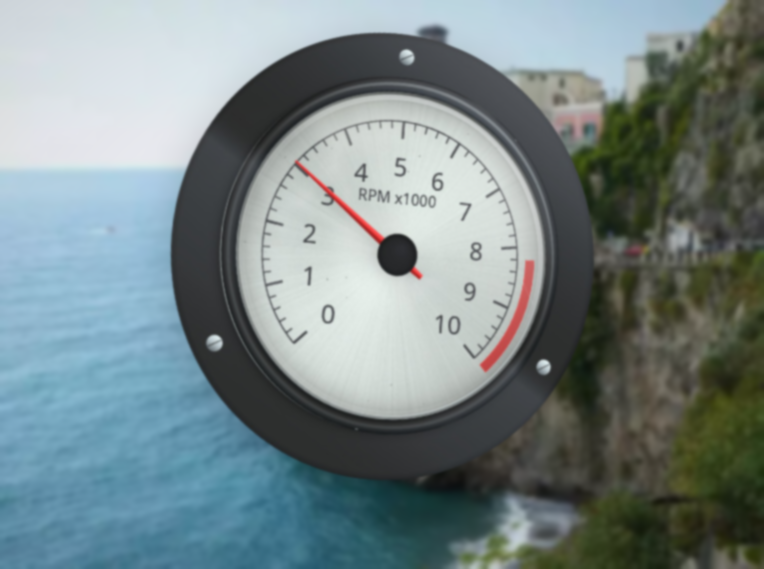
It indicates 3000 rpm
